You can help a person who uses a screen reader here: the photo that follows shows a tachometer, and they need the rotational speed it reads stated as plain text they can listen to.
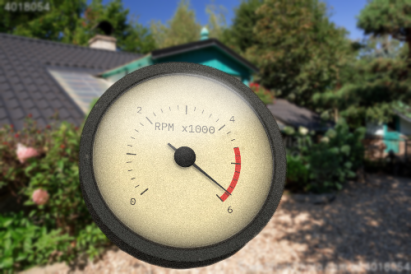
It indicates 5800 rpm
